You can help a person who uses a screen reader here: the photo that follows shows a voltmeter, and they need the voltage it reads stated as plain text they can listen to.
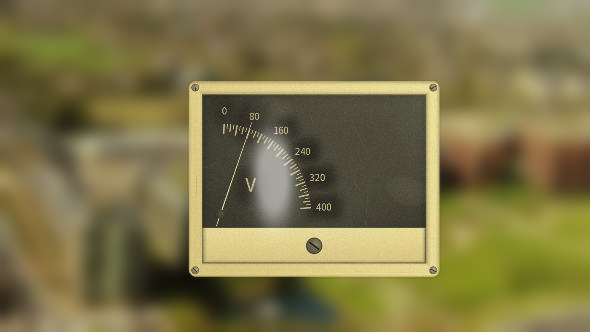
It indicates 80 V
